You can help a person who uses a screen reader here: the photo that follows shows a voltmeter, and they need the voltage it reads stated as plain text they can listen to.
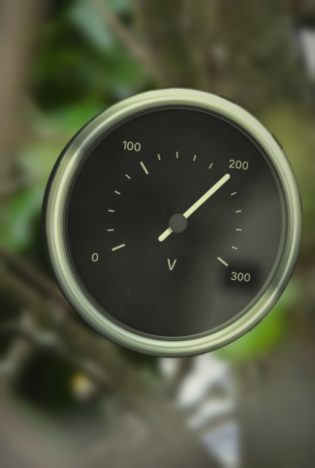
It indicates 200 V
